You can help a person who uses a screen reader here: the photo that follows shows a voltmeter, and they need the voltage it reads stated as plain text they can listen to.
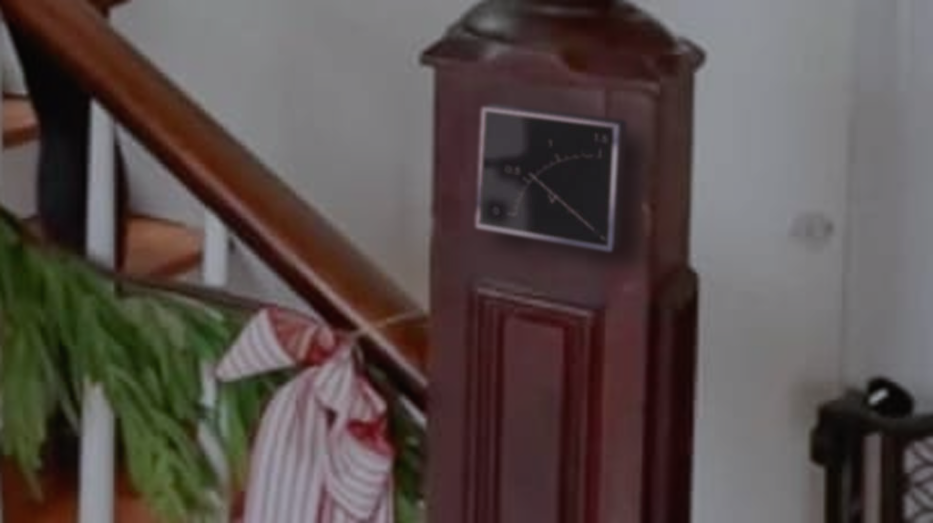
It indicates 0.6 V
